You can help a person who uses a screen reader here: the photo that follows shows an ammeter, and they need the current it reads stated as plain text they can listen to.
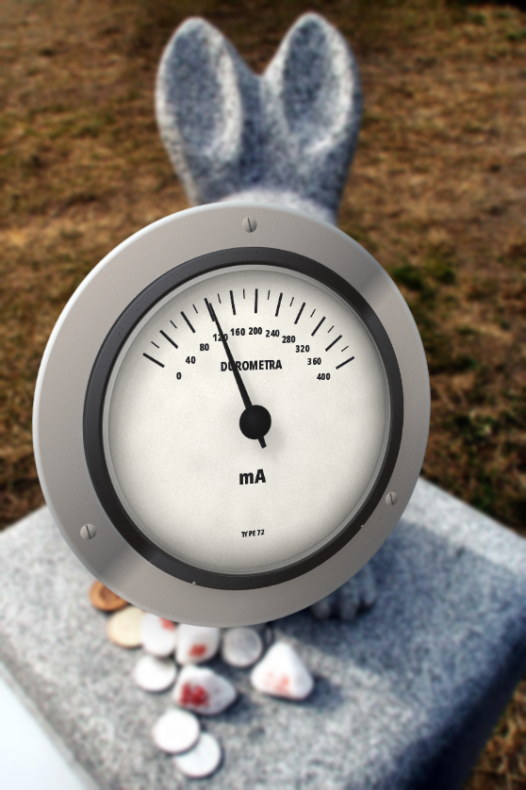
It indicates 120 mA
